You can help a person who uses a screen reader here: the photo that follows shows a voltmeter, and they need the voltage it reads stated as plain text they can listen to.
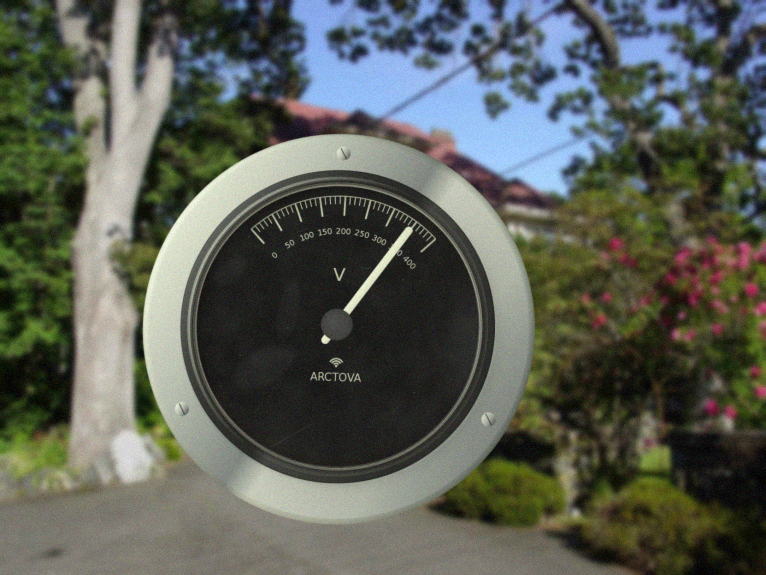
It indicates 350 V
